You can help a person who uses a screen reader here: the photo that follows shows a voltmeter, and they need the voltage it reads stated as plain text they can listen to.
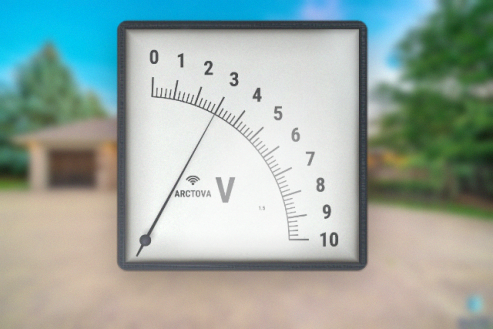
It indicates 3 V
